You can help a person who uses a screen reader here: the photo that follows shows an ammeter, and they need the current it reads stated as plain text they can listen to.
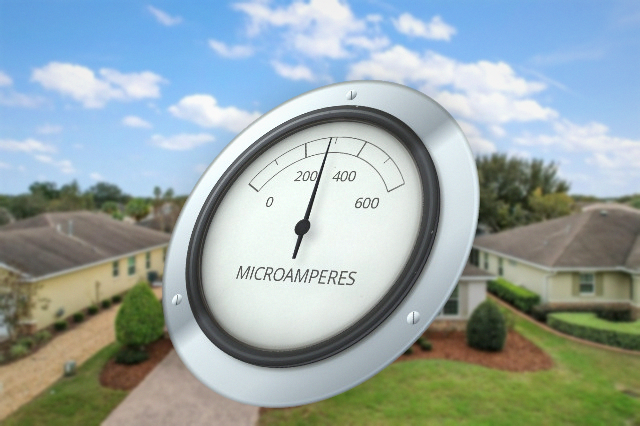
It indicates 300 µA
